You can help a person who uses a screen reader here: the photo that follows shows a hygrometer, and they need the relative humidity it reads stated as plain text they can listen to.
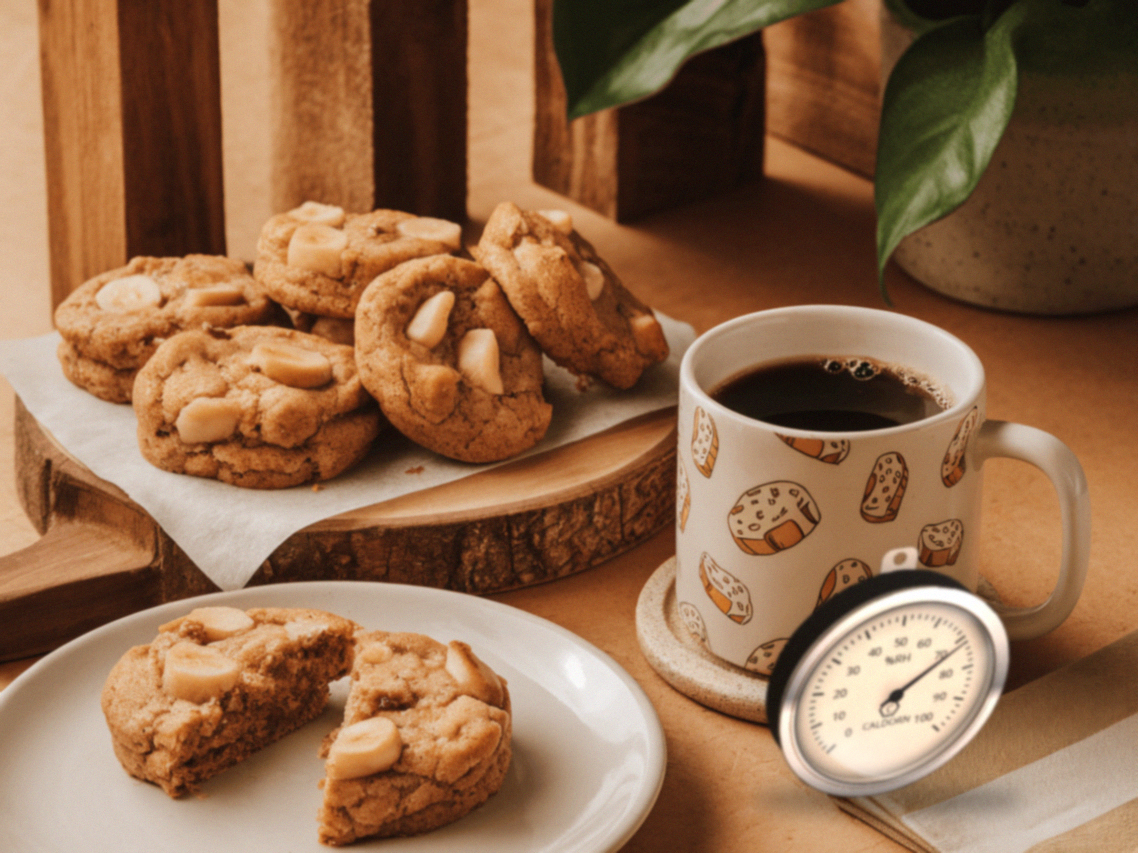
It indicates 70 %
